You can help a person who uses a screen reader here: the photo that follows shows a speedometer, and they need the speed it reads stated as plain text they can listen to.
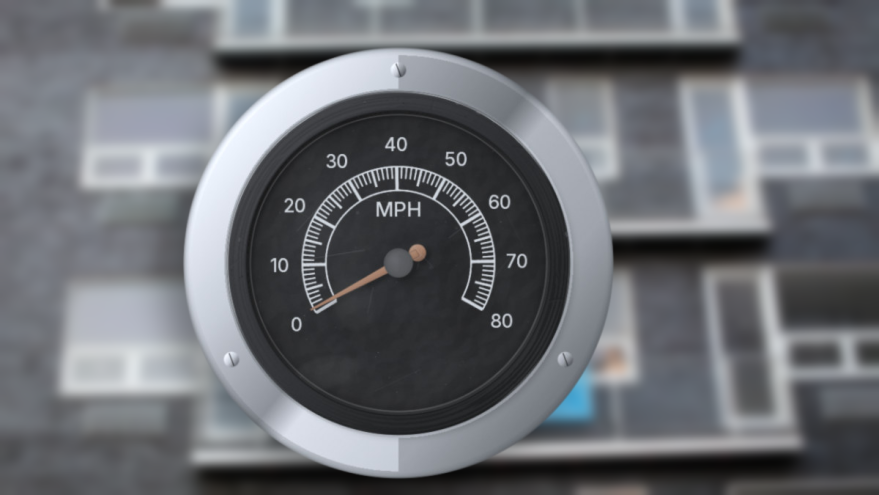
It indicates 1 mph
